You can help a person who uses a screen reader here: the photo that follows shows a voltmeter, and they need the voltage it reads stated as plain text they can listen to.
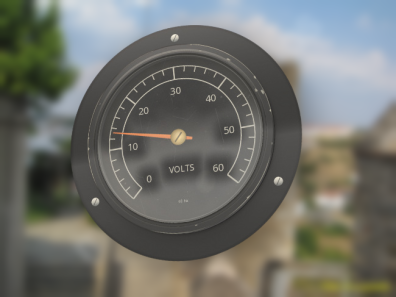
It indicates 13 V
